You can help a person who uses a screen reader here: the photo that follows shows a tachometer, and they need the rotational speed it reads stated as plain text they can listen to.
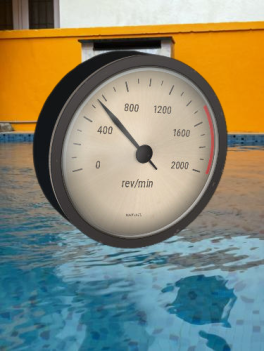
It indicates 550 rpm
